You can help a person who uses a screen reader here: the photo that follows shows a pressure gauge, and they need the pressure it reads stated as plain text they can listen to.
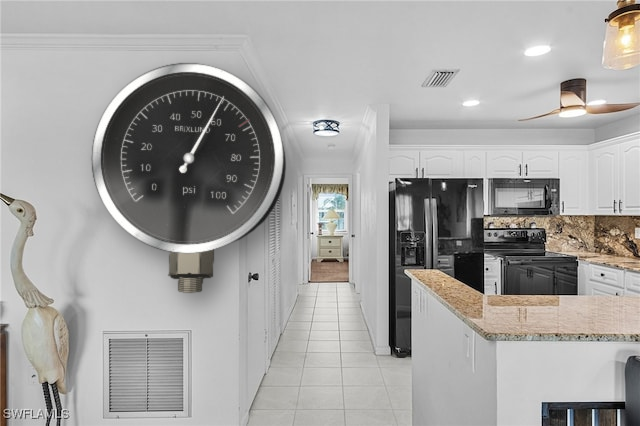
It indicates 58 psi
